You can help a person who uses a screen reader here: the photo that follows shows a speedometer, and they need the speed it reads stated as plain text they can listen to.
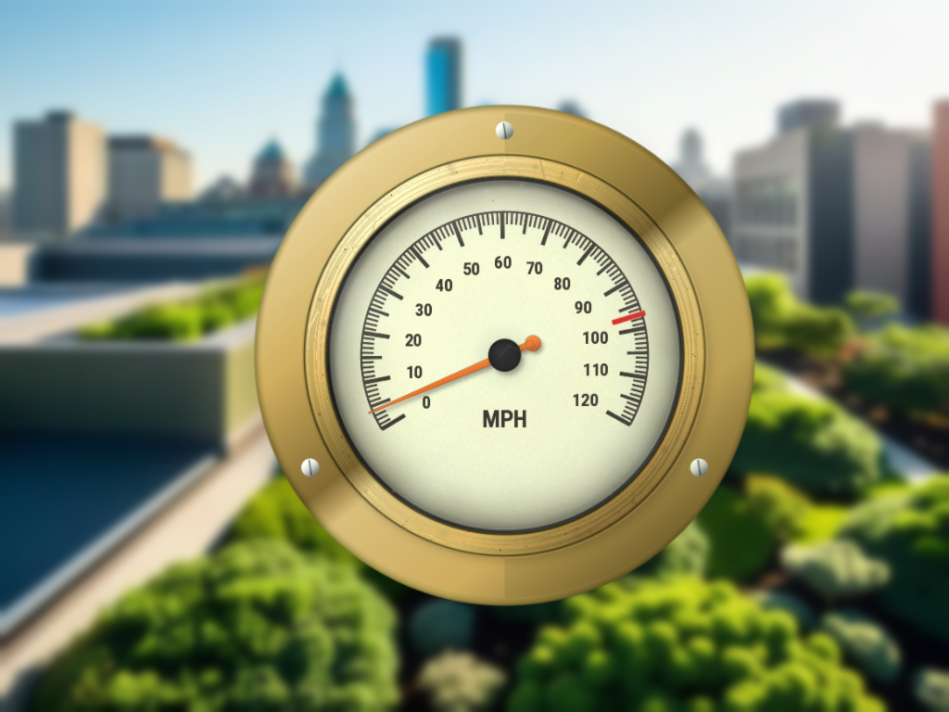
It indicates 4 mph
